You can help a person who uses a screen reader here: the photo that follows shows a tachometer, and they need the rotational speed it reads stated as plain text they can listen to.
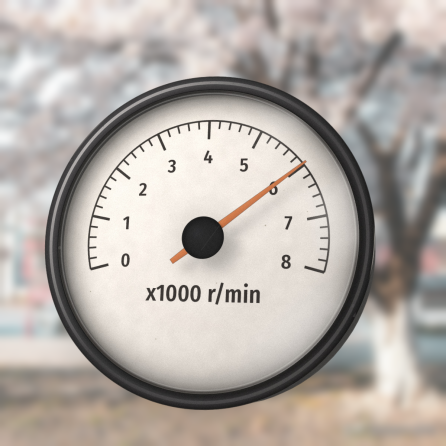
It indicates 6000 rpm
